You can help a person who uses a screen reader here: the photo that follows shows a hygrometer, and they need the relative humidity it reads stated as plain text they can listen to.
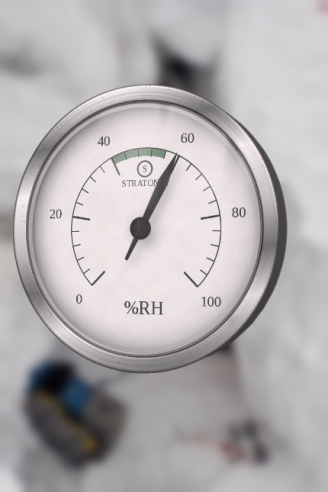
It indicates 60 %
